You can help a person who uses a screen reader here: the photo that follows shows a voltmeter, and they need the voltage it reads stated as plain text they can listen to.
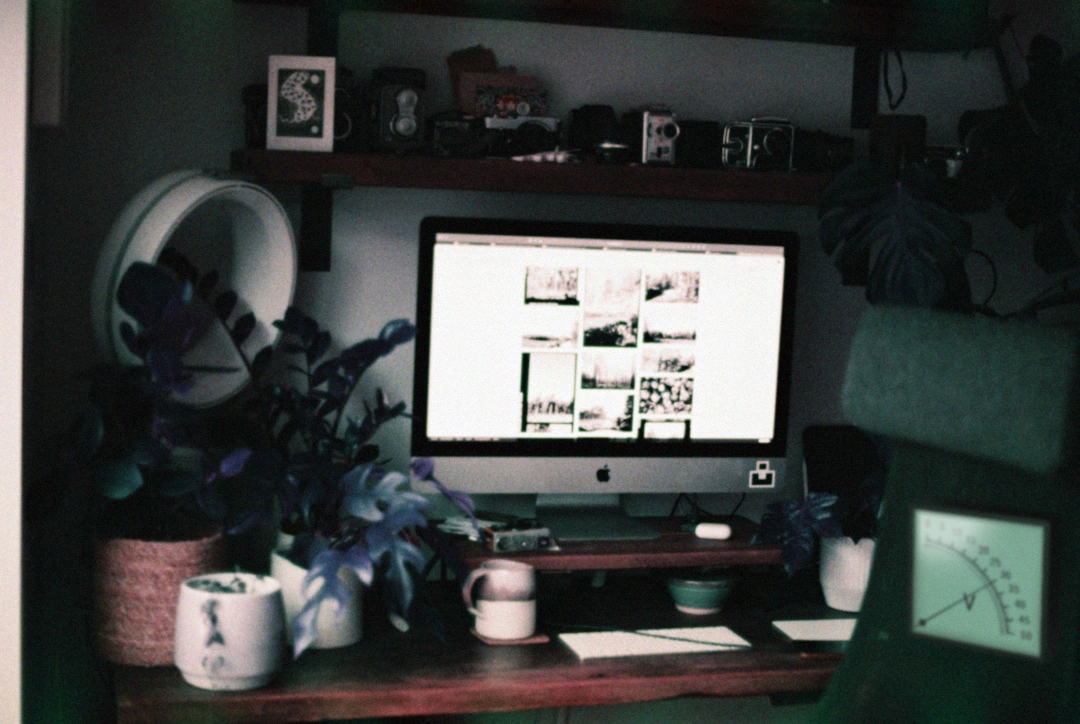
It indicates 30 V
